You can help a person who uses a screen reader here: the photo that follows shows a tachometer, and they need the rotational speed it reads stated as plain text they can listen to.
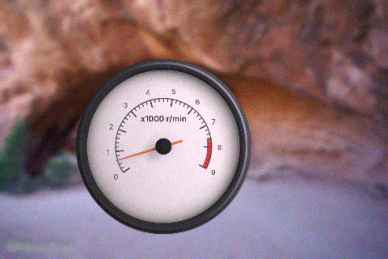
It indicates 600 rpm
